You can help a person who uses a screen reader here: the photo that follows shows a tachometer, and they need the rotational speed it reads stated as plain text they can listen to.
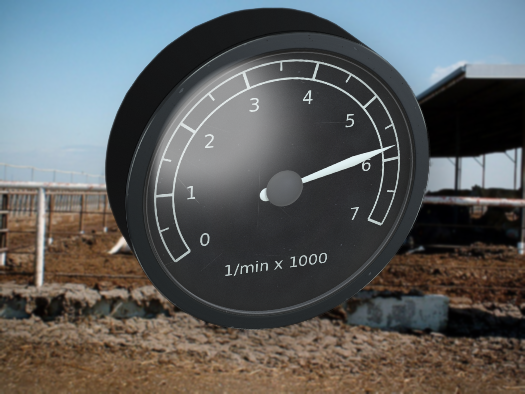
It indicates 5750 rpm
